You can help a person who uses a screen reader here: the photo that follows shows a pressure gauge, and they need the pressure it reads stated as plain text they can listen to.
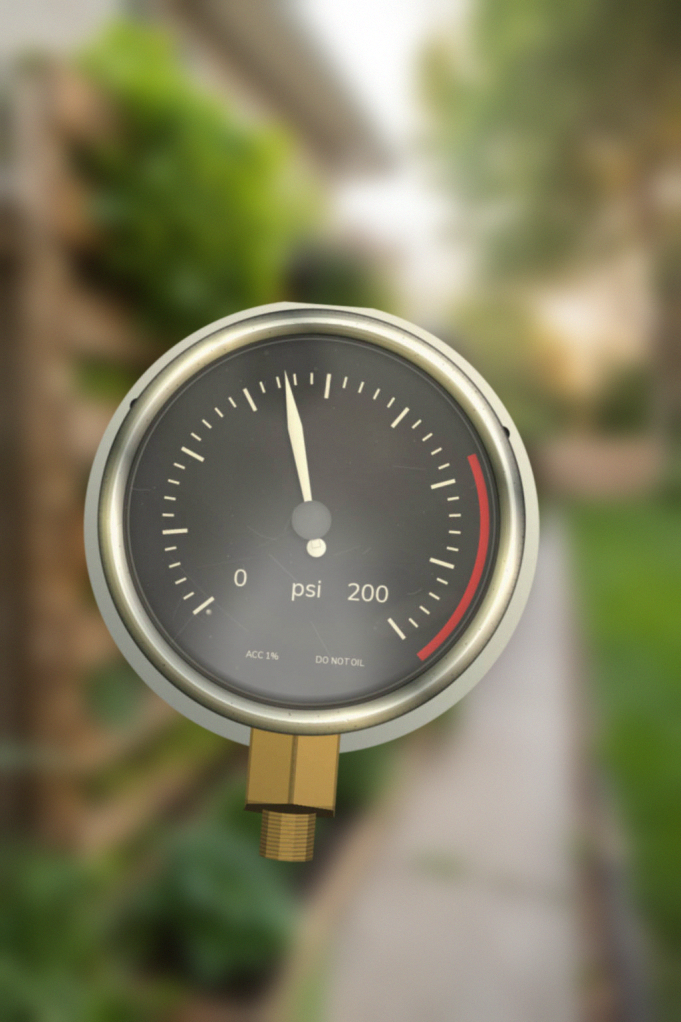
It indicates 87.5 psi
